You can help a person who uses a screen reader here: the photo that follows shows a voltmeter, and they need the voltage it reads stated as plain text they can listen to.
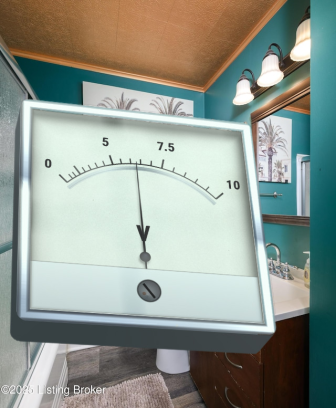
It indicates 6.25 V
